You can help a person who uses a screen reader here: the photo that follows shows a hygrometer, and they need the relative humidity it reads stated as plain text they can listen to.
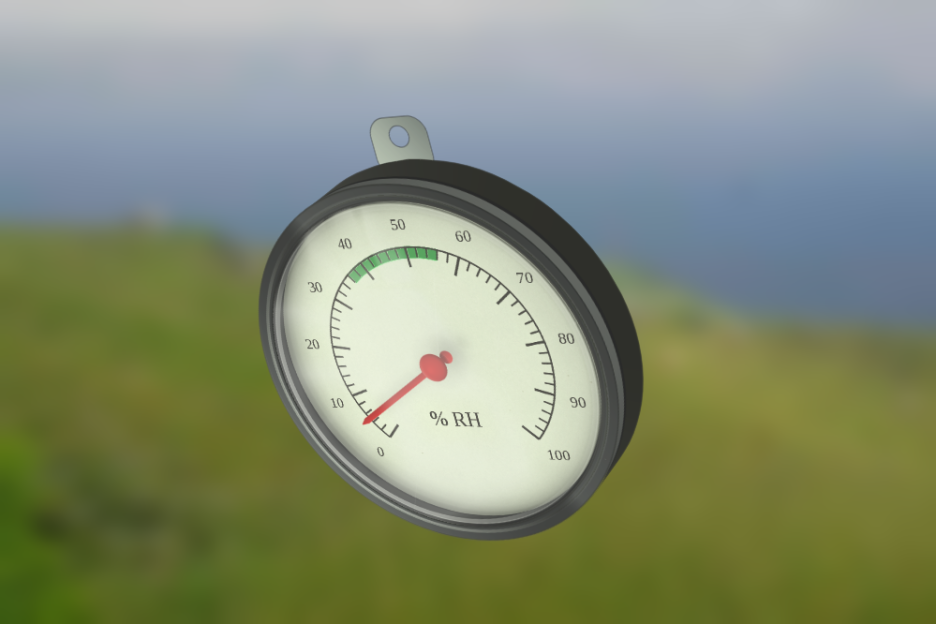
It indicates 5 %
